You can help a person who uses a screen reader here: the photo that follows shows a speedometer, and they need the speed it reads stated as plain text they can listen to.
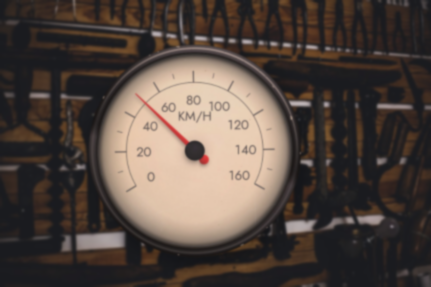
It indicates 50 km/h
